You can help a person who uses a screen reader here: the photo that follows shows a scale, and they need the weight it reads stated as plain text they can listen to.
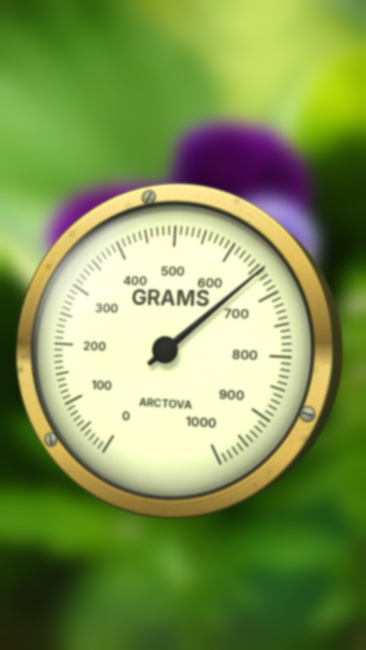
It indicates 660 g
